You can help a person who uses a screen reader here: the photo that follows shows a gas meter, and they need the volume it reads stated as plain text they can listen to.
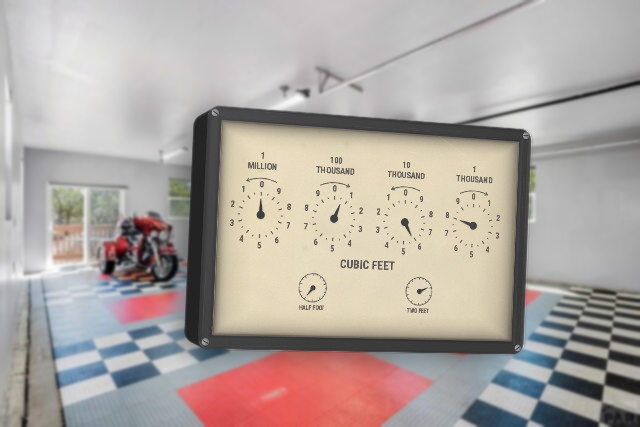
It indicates 5800 ft³
